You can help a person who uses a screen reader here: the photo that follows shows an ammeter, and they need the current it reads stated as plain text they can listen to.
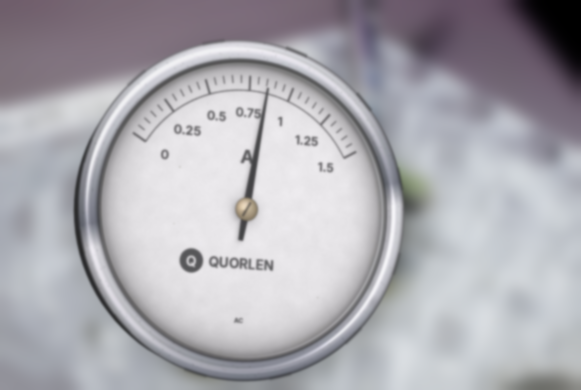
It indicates 0.85 A
